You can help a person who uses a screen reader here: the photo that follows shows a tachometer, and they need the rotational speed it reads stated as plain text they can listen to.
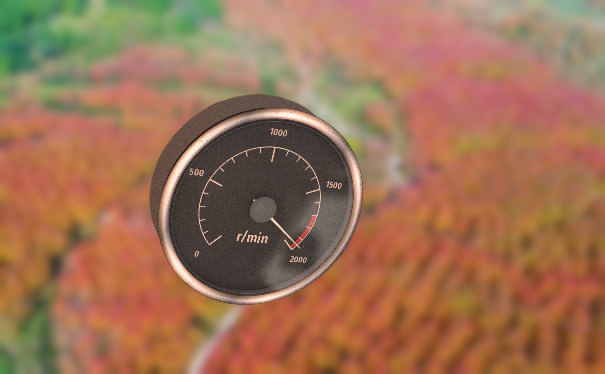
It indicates 1950 rpm
